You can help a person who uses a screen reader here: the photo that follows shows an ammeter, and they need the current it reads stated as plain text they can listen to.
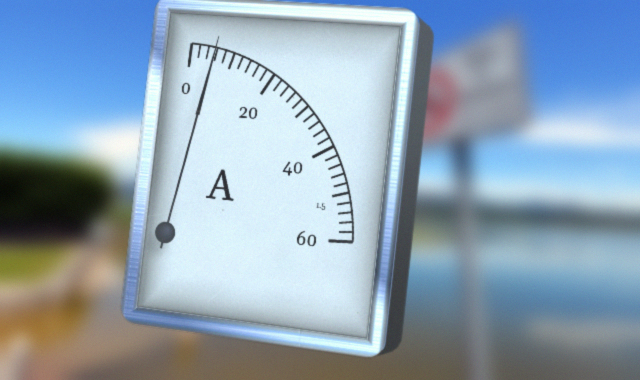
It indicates 6 A
